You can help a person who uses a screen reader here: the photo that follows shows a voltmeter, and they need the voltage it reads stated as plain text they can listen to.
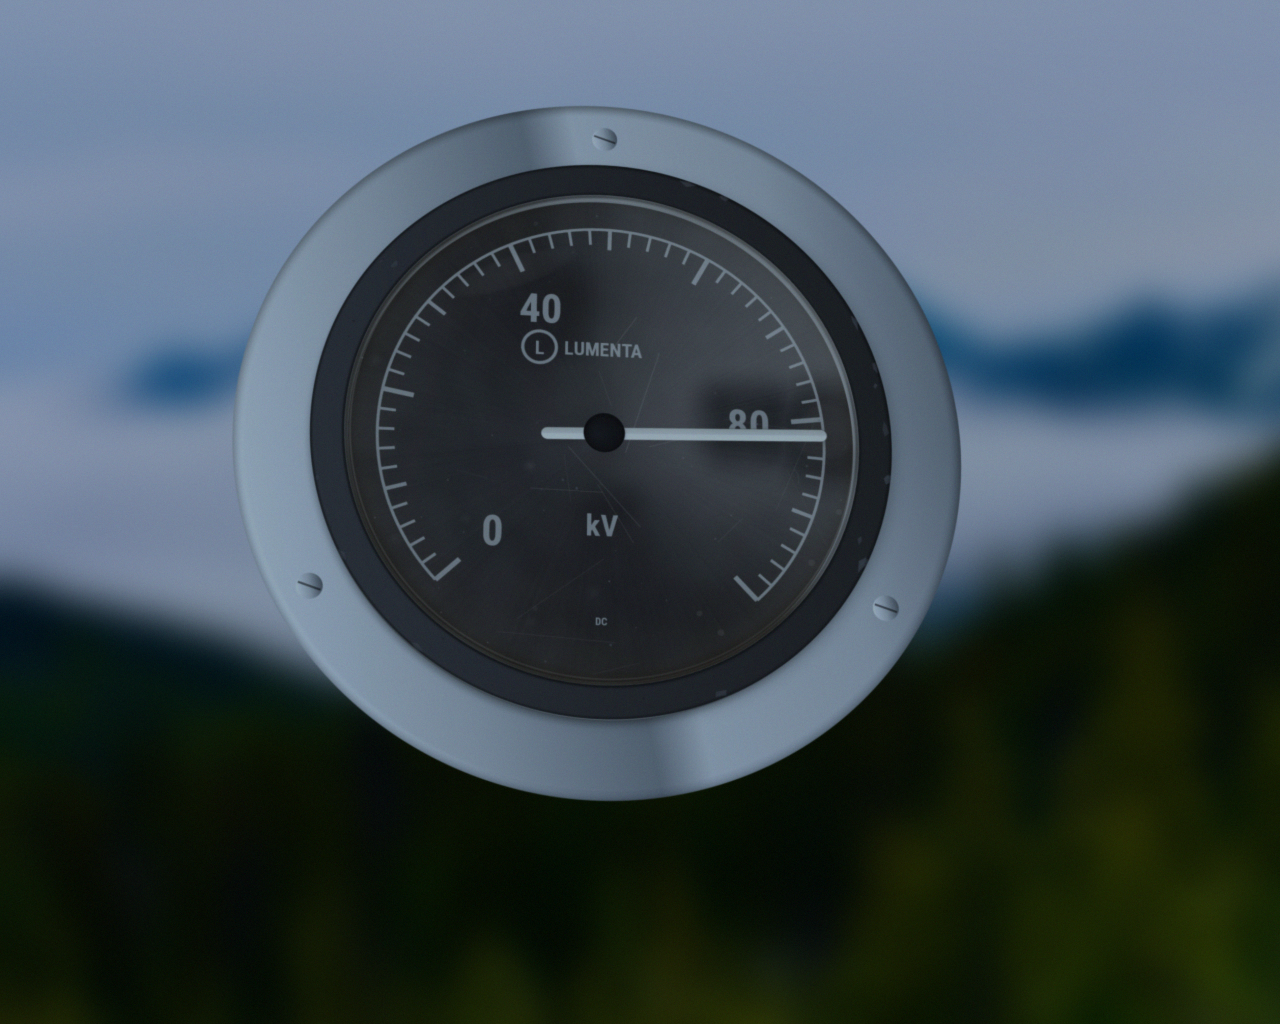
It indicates 82 kV
